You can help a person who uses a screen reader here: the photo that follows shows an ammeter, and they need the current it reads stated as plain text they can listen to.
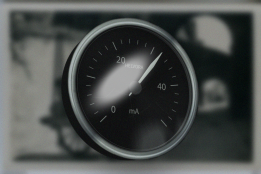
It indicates 32 mA
